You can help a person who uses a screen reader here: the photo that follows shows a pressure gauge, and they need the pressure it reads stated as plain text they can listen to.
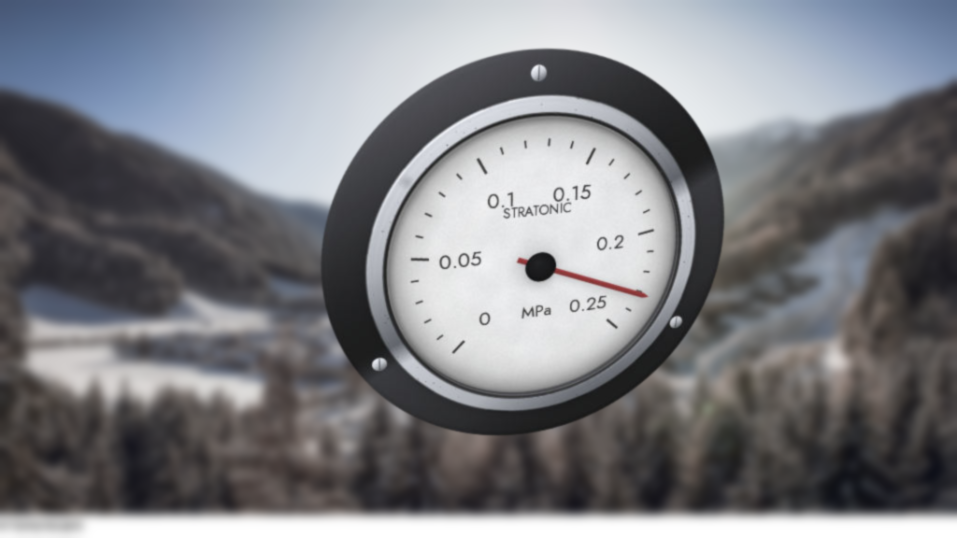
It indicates 0.23 MPa
